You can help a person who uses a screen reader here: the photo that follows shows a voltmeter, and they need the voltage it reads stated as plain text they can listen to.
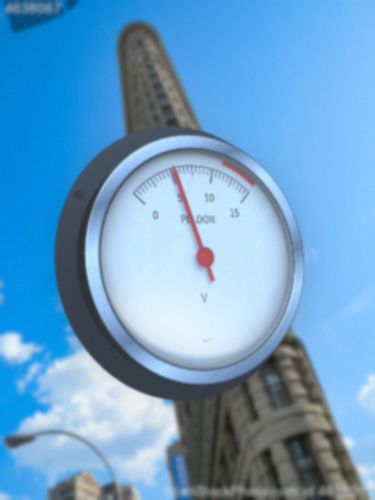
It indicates 5 V
